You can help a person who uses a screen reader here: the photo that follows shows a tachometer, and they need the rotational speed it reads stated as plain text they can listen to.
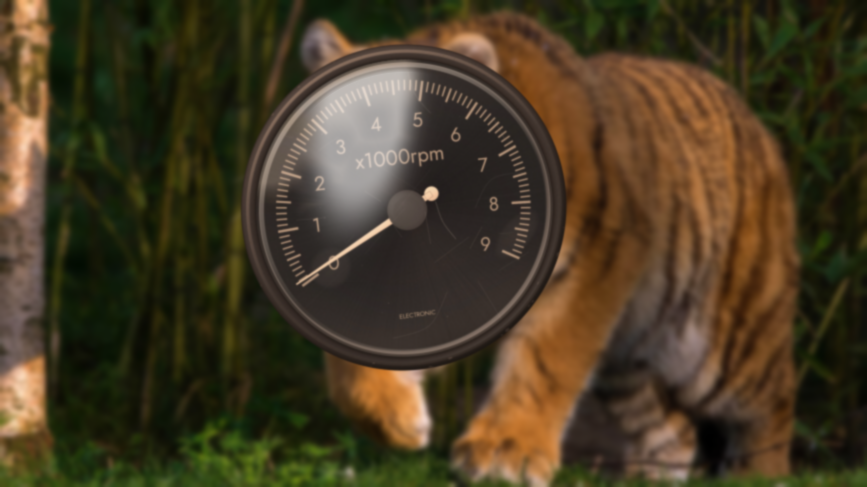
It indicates 100 rpm
